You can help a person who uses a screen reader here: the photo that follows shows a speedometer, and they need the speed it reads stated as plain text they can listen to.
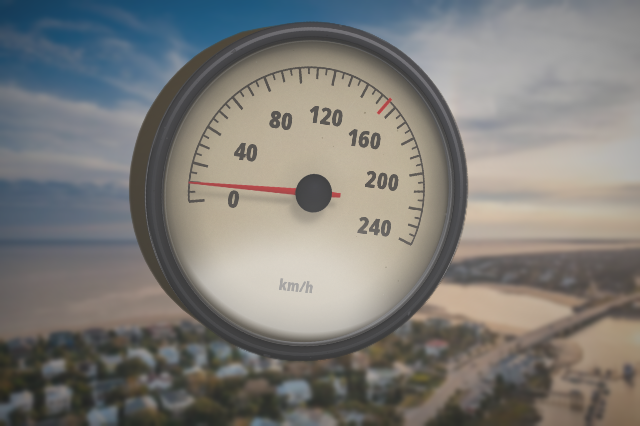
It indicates 10 km/h
